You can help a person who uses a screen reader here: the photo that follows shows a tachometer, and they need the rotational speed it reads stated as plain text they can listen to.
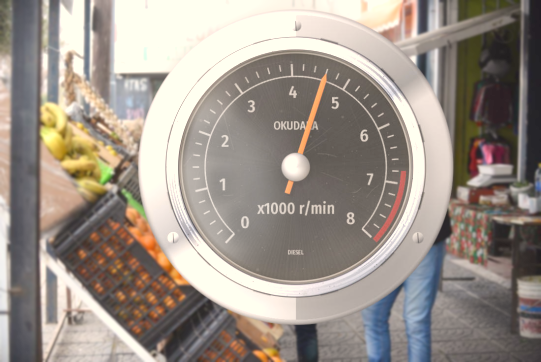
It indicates 4600 rpm
